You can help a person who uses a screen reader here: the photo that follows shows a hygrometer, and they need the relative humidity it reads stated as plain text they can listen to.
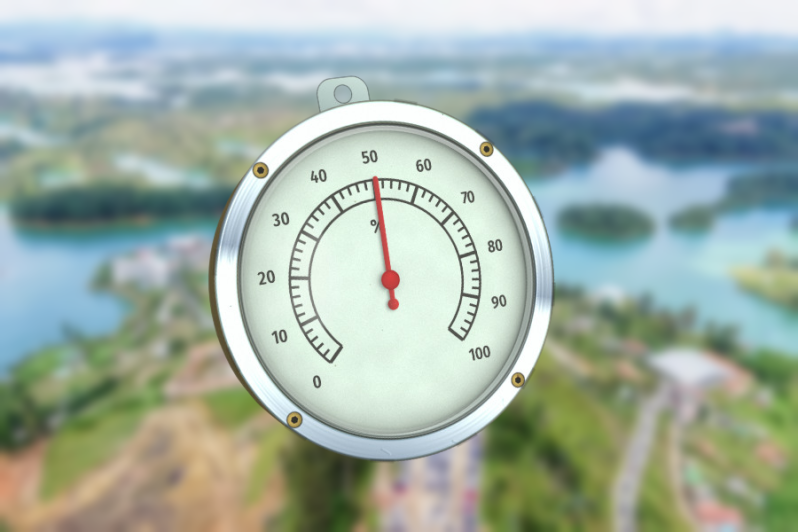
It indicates 50 %
